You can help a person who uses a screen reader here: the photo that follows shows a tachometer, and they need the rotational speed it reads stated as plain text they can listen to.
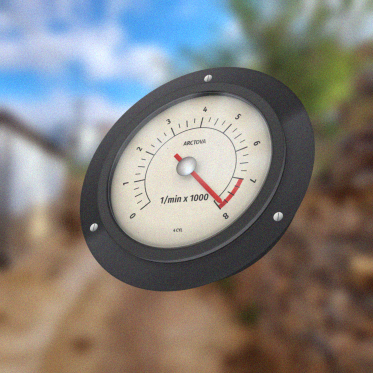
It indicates 7875 rpm
